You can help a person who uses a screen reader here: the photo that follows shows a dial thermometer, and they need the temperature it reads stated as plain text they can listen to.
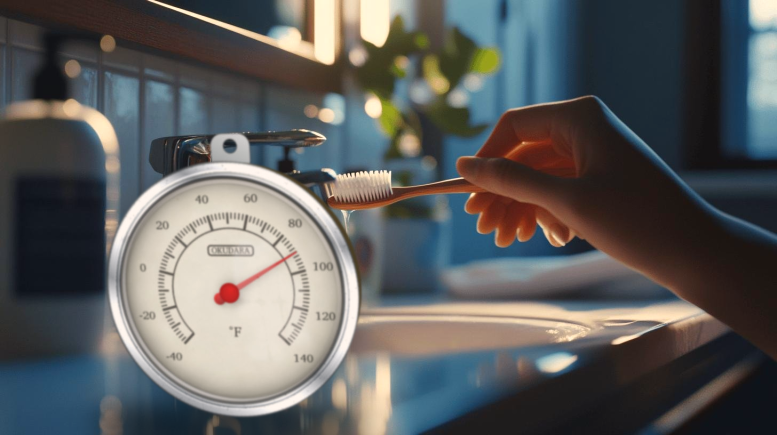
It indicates 90 °F
